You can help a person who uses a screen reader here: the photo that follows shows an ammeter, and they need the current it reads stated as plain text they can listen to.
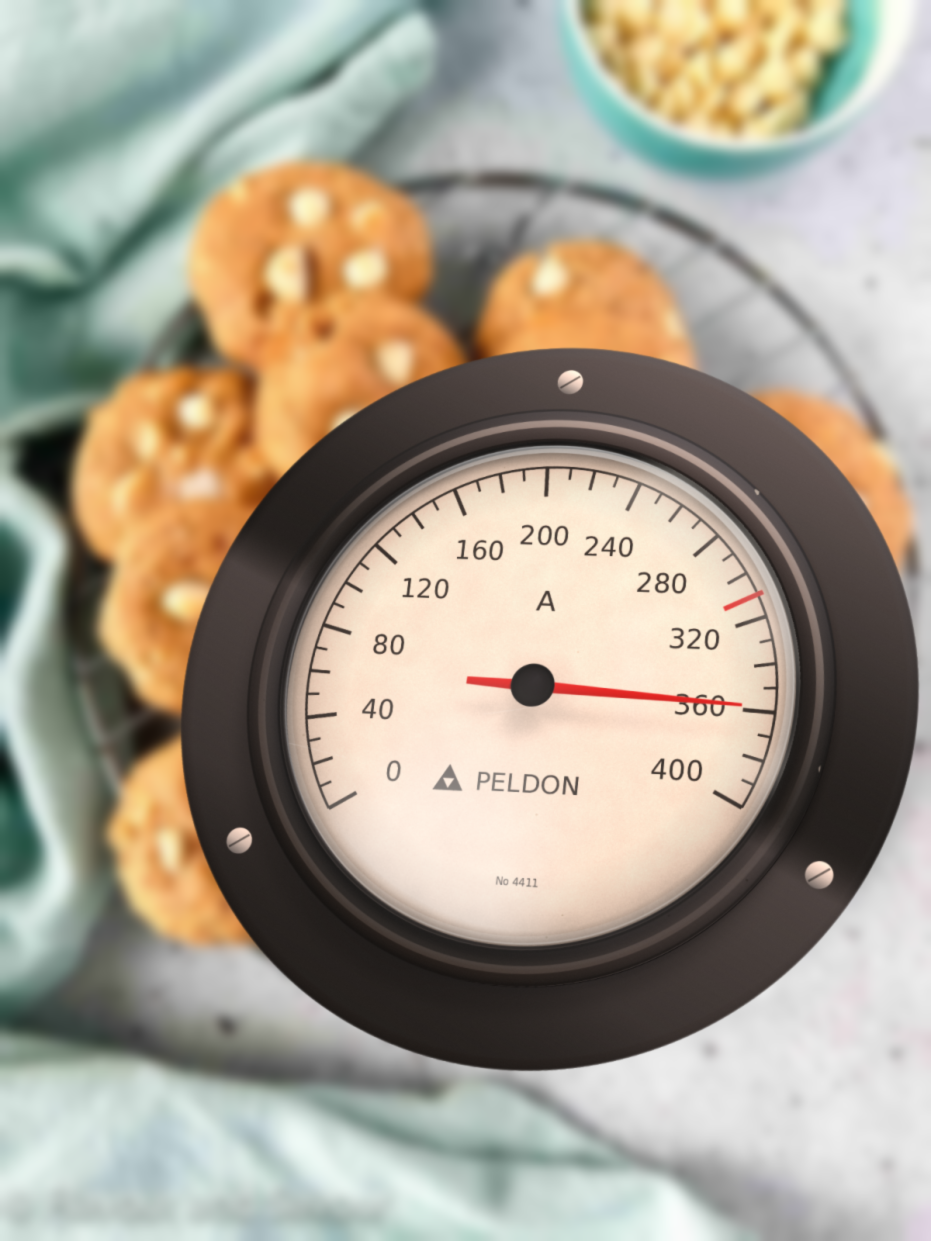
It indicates 360 A
